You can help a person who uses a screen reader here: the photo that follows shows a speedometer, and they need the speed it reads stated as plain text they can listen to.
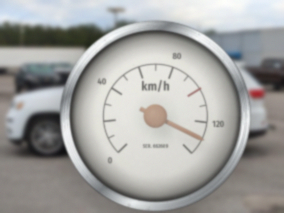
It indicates 130 km/h
